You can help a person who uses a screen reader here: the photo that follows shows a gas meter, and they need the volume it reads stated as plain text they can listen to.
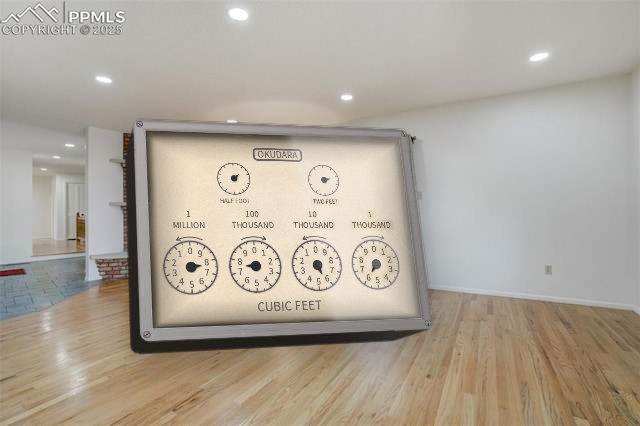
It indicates 775600 ft³
